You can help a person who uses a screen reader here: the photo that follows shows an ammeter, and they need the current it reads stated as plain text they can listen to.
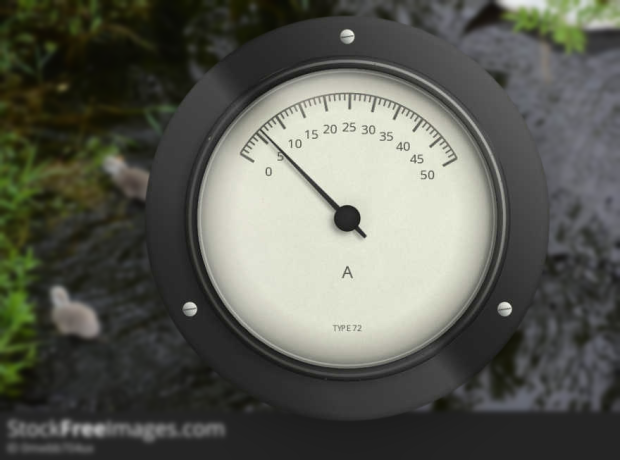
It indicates 6 A
